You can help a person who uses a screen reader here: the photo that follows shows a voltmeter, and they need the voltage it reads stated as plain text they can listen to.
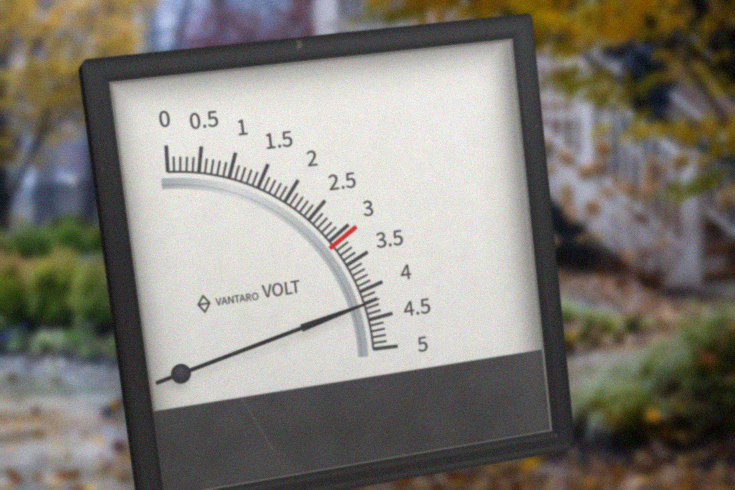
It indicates 4.2 V
